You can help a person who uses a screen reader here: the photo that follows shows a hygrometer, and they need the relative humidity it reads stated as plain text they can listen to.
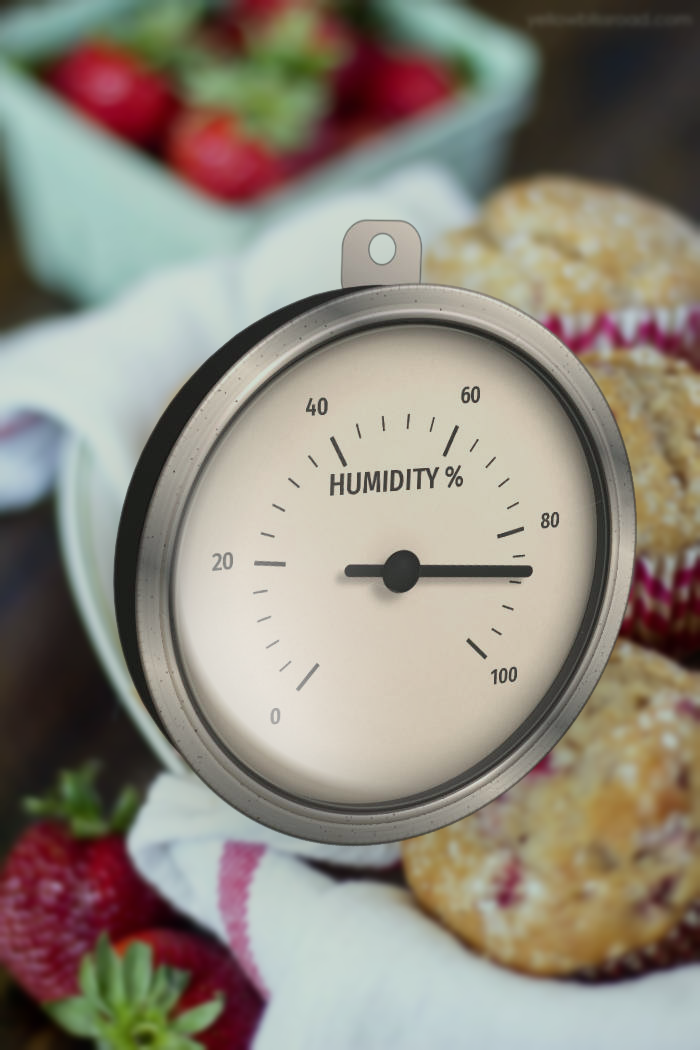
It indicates 86 %
